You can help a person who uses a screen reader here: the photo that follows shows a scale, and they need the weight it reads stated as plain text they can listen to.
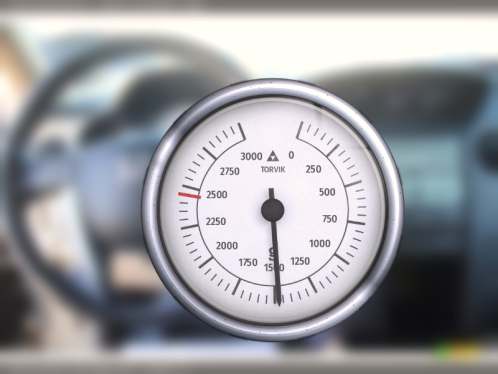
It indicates 1475 g
